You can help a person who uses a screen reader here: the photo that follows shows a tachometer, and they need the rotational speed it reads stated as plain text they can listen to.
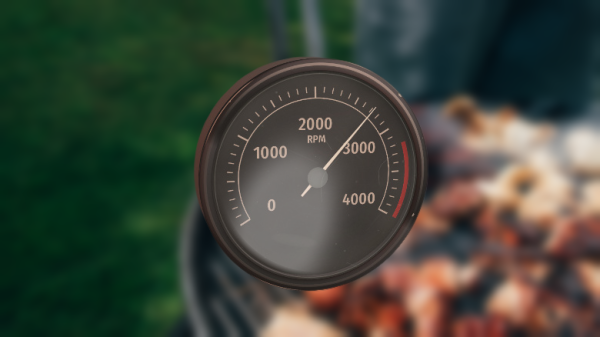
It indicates 2700 rpm
